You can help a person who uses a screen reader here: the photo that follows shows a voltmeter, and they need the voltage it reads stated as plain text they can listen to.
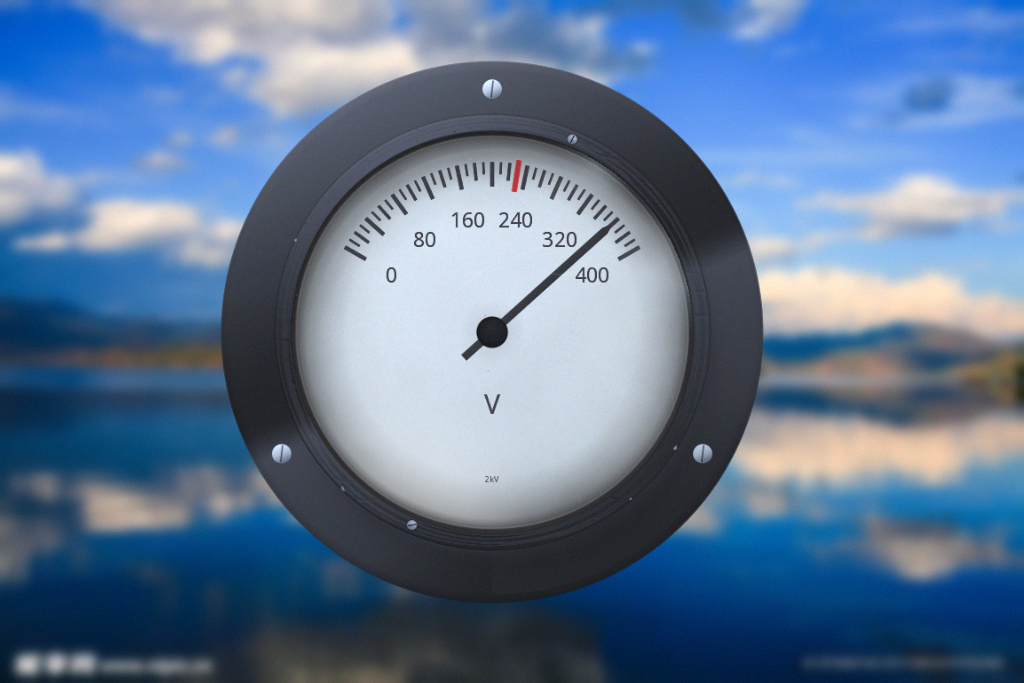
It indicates 360 V
